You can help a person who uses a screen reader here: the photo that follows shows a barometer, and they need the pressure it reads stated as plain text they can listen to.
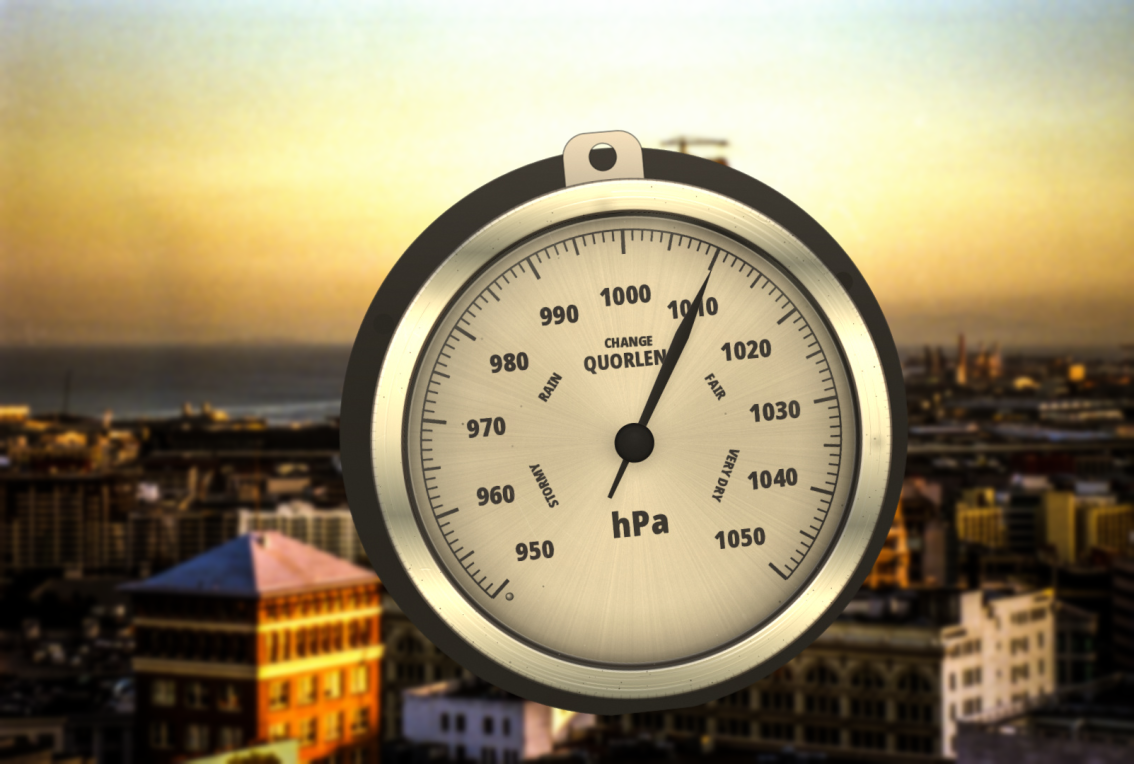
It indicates 1010 hPa
